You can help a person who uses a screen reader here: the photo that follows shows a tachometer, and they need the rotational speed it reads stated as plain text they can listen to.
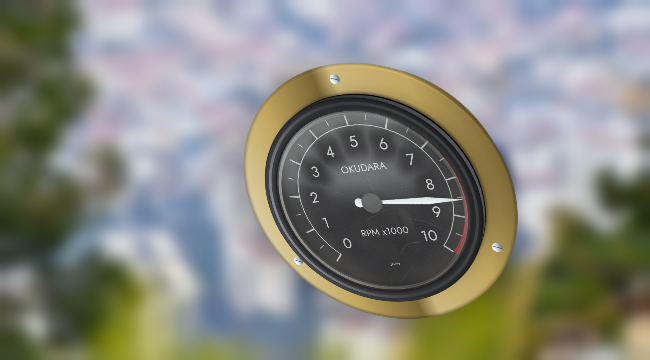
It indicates 8500 rpm
